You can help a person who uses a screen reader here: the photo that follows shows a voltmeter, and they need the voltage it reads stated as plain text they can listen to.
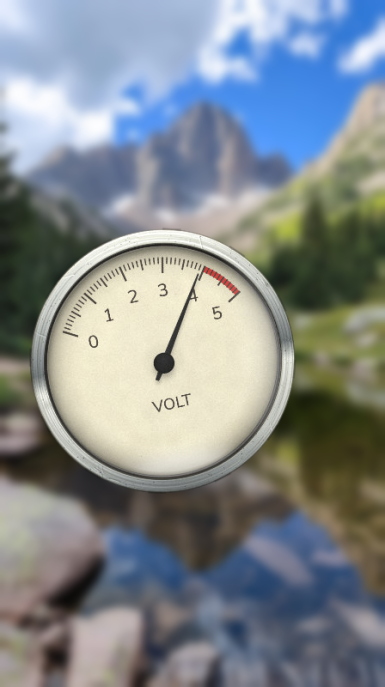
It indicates 3.9 V
